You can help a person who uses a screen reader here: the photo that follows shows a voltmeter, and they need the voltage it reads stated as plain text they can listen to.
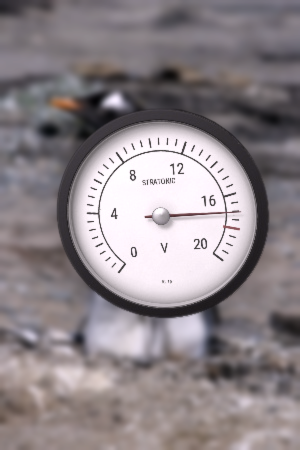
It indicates 17 V
